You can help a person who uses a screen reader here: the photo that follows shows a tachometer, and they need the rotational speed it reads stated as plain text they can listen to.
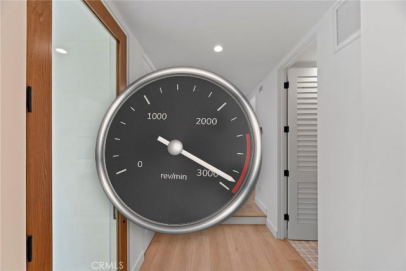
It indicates 2900 rpm
